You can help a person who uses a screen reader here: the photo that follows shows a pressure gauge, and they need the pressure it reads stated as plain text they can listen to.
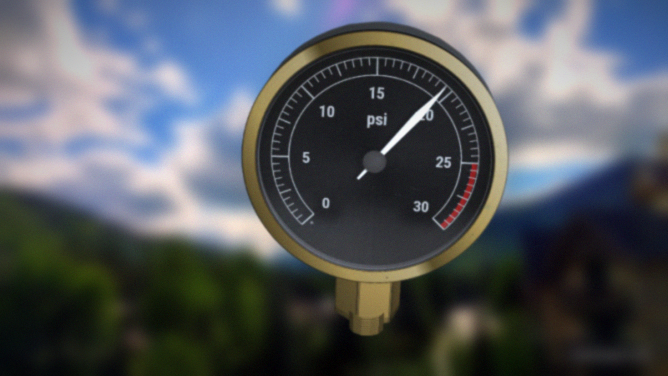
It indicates 19.5 psi
